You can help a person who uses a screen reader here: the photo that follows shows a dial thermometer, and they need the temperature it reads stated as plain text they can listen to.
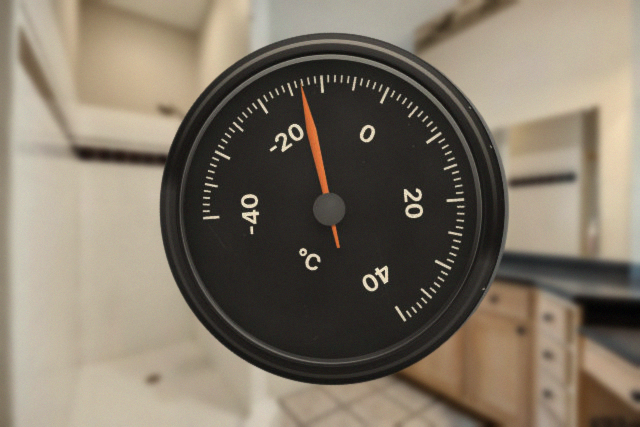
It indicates -13 °C
